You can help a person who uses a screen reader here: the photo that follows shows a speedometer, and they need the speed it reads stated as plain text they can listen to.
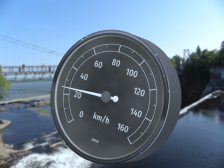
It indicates 25 km/h
